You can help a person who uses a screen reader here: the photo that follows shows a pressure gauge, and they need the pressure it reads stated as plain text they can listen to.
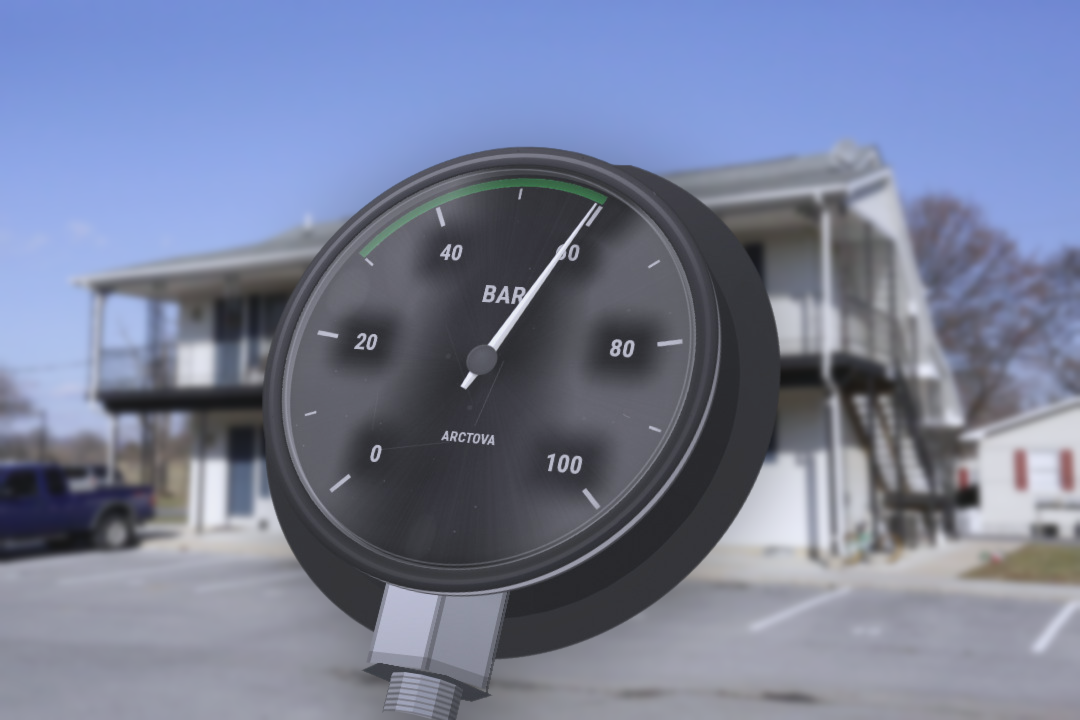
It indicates 60 bar
